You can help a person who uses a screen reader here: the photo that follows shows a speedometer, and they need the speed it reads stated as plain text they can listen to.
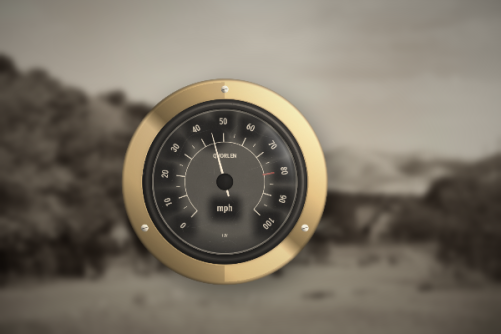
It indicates 45 mph
